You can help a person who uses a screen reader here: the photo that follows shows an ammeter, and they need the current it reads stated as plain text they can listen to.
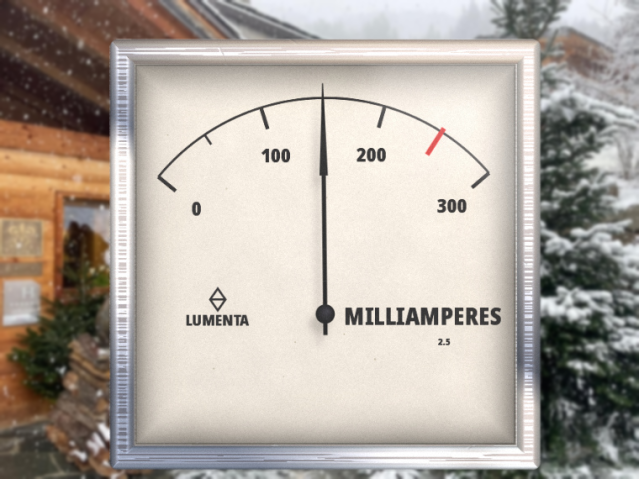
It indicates 150 mA
